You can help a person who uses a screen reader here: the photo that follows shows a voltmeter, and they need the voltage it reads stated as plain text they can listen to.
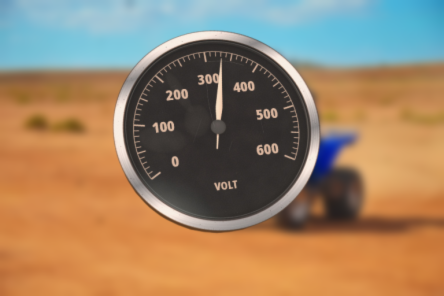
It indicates 330 V
